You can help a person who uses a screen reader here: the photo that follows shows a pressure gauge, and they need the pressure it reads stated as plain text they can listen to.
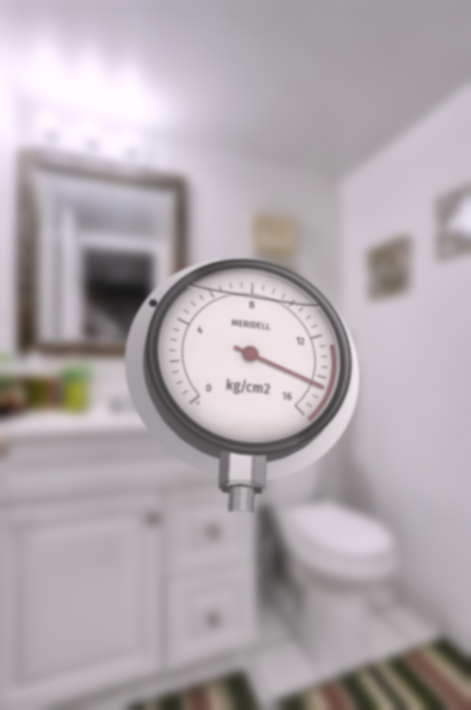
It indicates 14.5 kg/cm²
